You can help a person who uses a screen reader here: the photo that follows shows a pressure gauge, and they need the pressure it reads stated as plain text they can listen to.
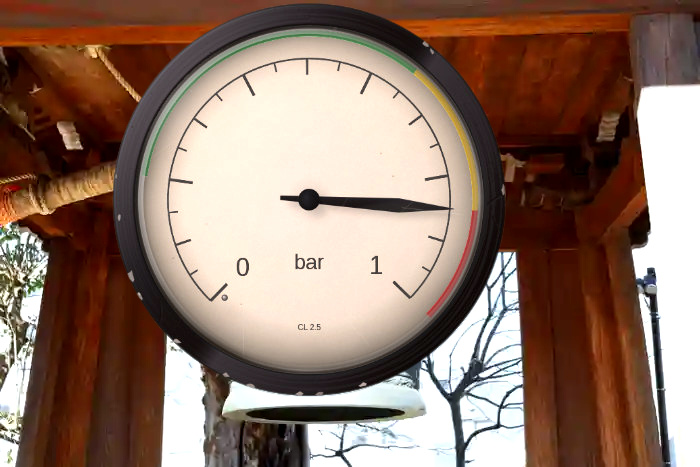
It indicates 0.85 bar
